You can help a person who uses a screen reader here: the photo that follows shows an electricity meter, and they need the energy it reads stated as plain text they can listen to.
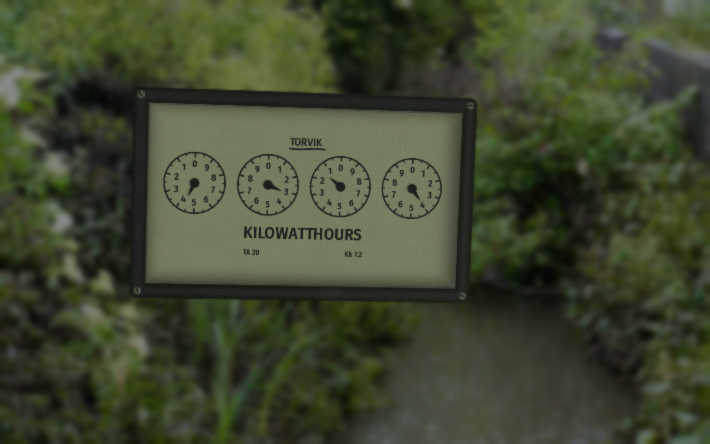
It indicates 4314 kWh
